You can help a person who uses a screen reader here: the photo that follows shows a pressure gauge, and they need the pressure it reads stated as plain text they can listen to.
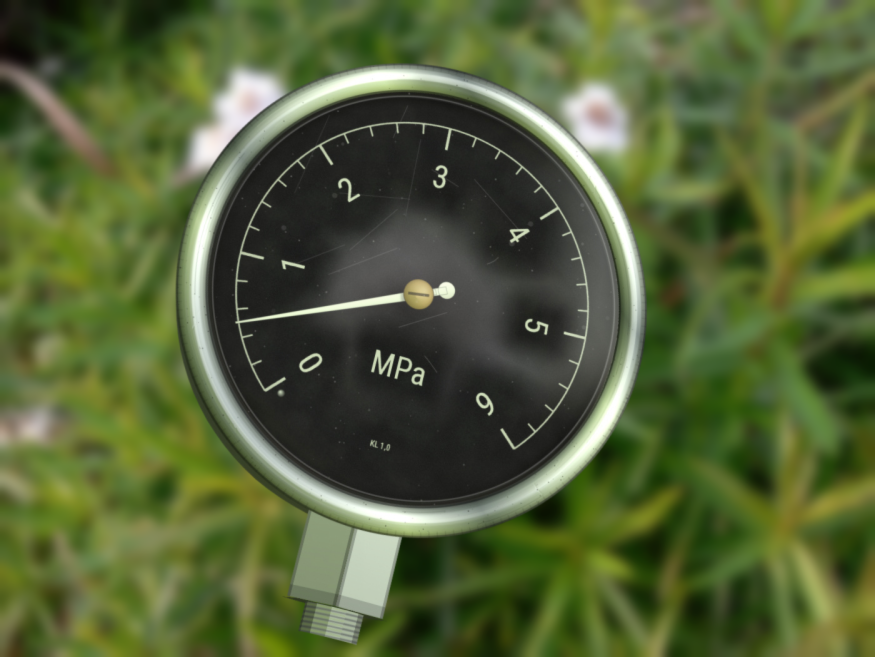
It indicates 0.5 MPa
